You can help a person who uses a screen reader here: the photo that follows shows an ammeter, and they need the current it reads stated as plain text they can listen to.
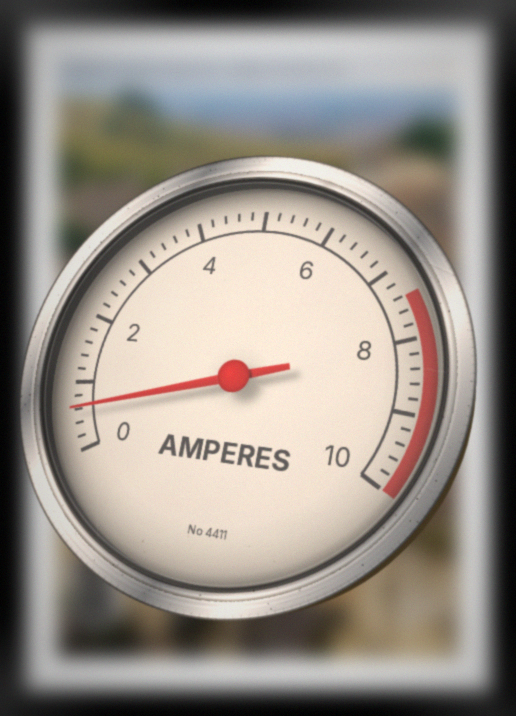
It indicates 0.6 A
